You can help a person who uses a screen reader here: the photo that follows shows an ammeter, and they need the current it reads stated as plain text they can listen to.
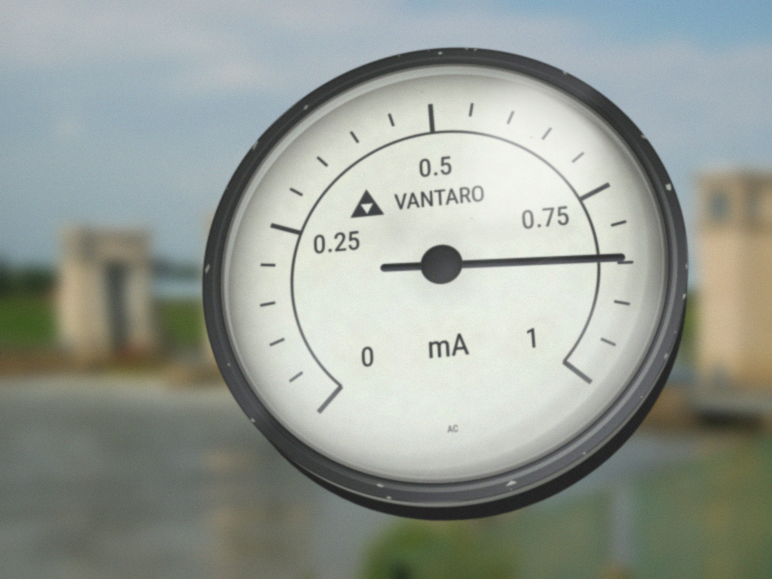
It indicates 0.85 mA
